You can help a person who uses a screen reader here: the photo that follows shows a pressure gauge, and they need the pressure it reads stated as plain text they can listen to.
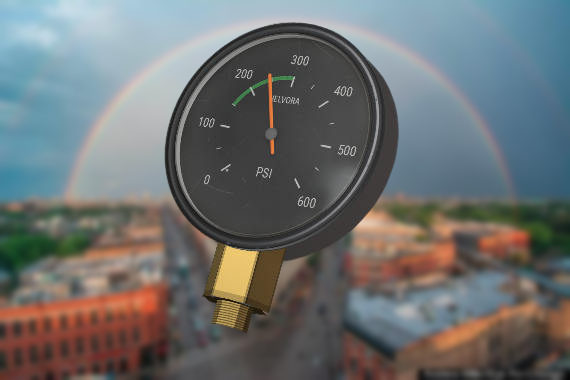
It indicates 250 psi
